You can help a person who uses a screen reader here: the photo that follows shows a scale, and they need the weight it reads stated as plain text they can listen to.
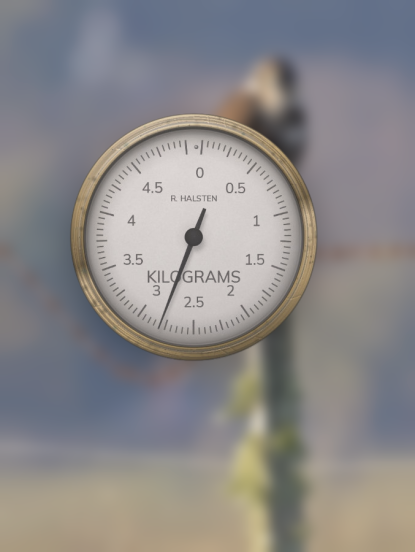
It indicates 2.8 kg
